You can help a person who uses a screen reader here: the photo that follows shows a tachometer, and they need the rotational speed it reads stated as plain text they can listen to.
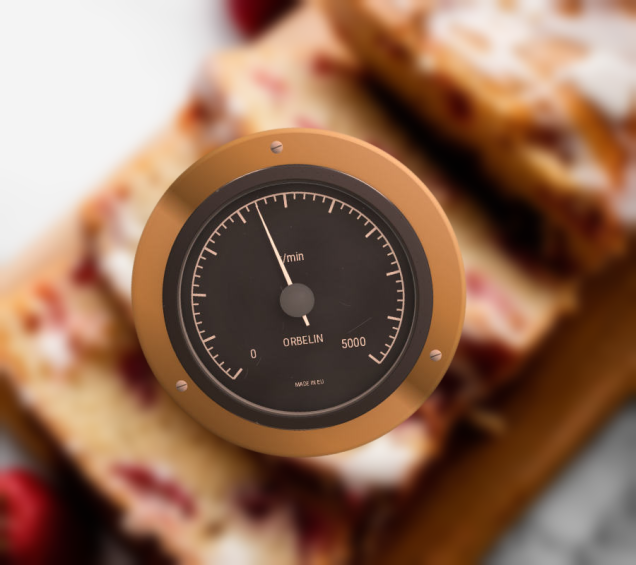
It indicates 2200 rpm
